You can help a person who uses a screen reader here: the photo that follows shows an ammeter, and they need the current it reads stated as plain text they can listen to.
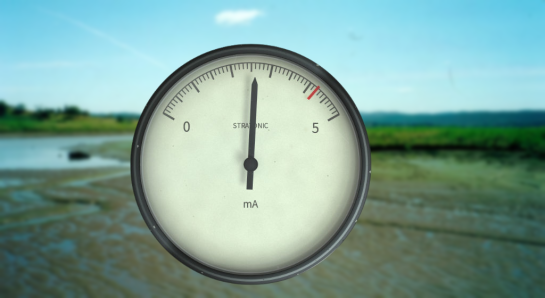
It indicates 2.6 mA
